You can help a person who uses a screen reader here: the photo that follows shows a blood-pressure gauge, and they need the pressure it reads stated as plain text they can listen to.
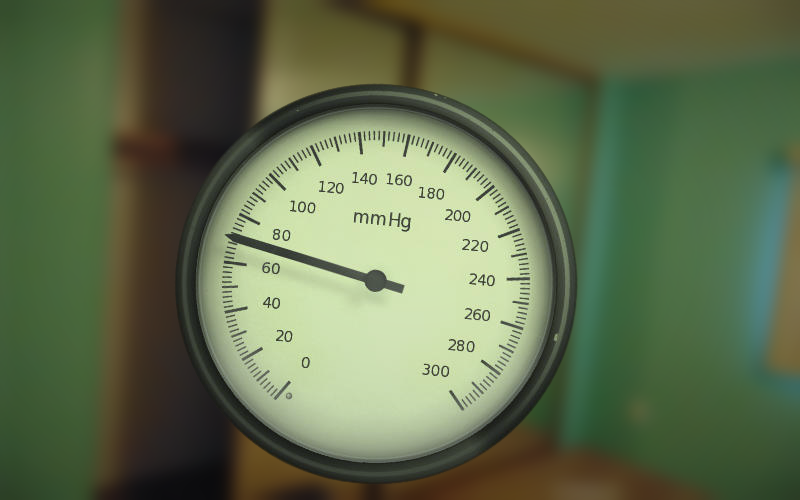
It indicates 70 mmHg
